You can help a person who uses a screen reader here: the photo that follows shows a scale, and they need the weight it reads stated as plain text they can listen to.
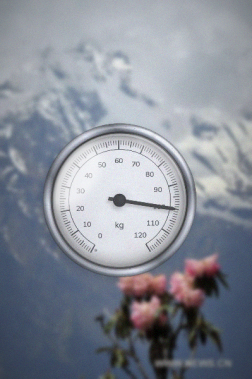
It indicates 100 kg
